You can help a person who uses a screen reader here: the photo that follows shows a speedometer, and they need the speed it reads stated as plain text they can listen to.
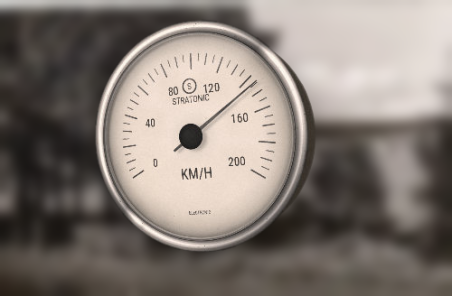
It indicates 145 km/h
